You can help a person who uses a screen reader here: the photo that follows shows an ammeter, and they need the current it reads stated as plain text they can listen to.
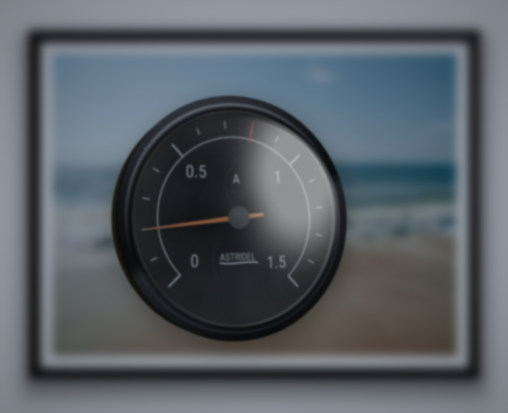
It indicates 0.2 A
